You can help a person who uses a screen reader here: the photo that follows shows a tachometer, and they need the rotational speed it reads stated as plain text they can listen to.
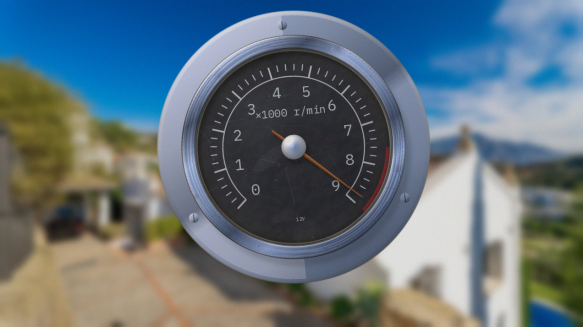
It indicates 8800 rpm
